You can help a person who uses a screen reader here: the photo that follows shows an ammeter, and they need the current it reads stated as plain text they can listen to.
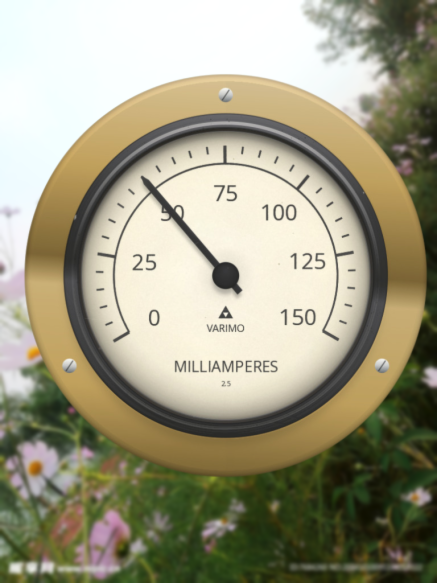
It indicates 50 mA
